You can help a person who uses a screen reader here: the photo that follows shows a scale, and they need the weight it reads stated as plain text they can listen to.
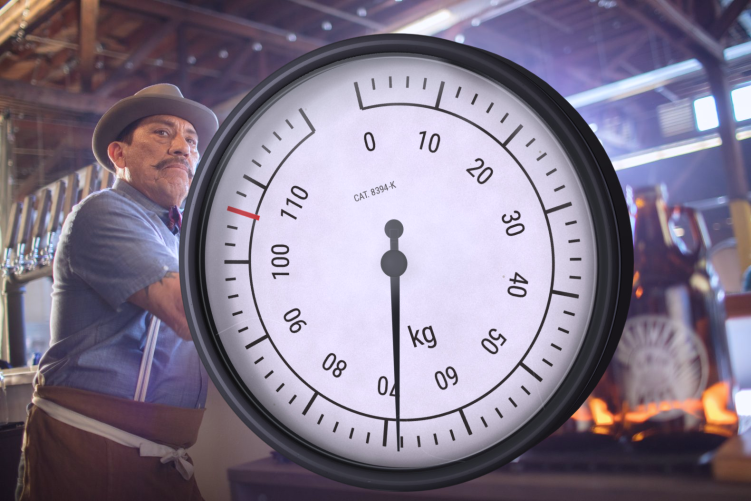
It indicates 68 kg
